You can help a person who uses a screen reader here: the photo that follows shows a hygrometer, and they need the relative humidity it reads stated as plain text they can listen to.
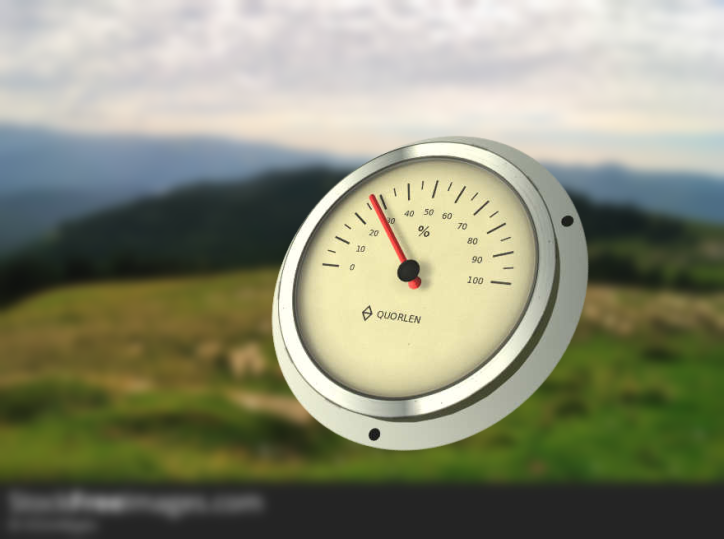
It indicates 27.5 %
